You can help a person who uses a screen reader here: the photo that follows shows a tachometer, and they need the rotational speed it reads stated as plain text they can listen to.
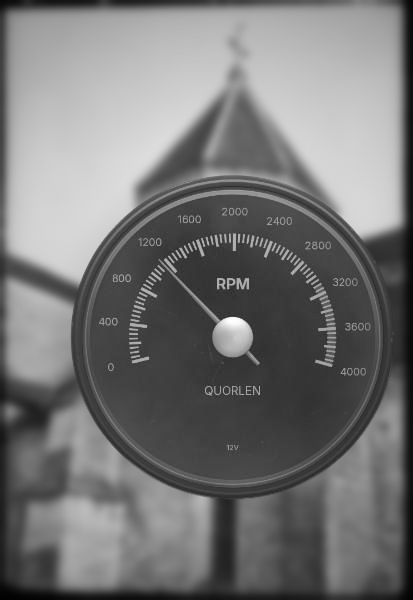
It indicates 1150 rpm
